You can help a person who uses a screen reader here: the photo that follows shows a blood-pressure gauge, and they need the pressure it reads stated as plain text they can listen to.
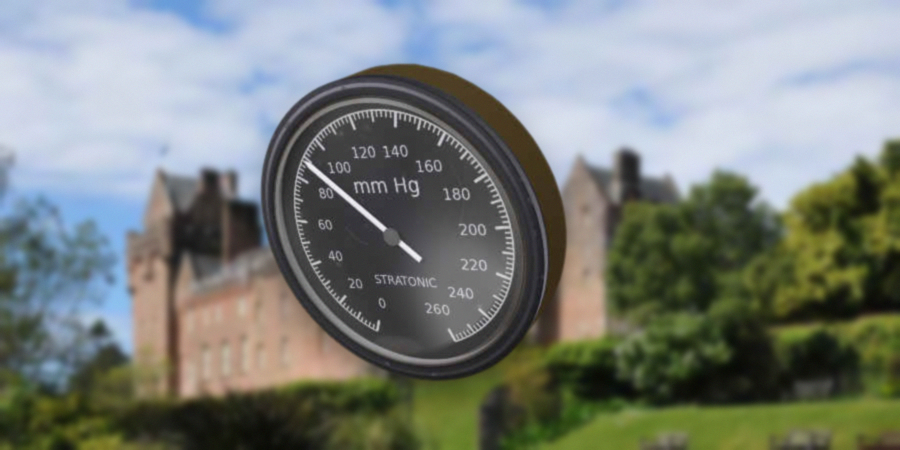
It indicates 90 mmHg
